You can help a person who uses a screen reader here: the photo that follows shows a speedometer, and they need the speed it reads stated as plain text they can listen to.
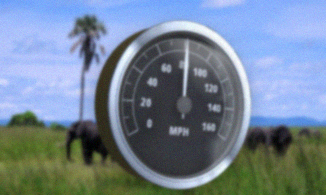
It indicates 80 mph
